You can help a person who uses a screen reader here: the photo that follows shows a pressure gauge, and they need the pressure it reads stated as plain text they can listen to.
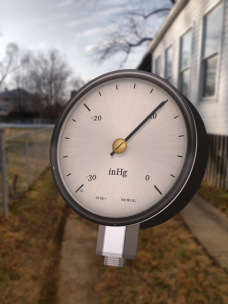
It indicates -10 inHg
